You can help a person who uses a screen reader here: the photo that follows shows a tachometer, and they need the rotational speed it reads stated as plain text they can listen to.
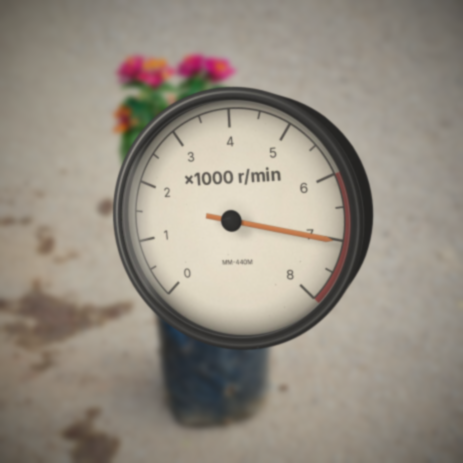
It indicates 7000 rpm
